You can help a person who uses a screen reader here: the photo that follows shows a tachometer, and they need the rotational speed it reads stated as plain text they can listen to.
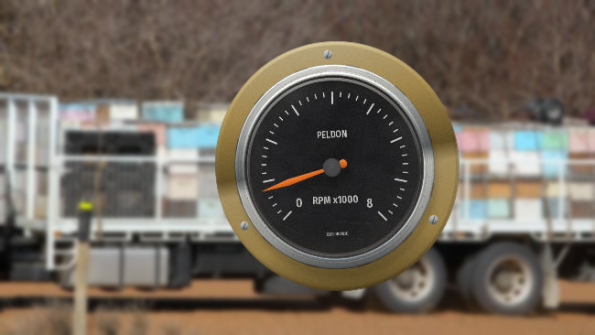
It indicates 800 rpm
